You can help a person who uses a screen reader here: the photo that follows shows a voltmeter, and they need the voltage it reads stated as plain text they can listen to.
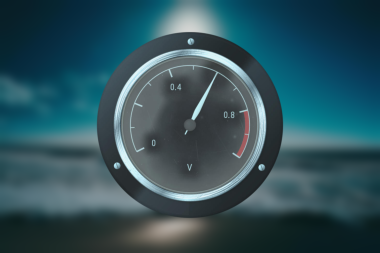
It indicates 0.6 V
